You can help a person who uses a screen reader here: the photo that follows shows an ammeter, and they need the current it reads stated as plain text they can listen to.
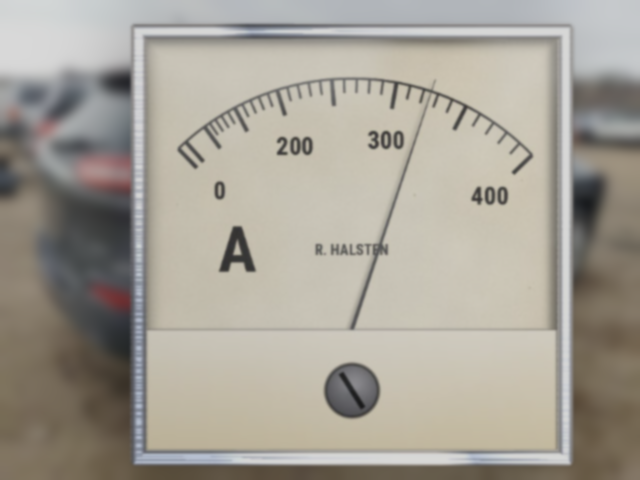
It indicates 325 A
